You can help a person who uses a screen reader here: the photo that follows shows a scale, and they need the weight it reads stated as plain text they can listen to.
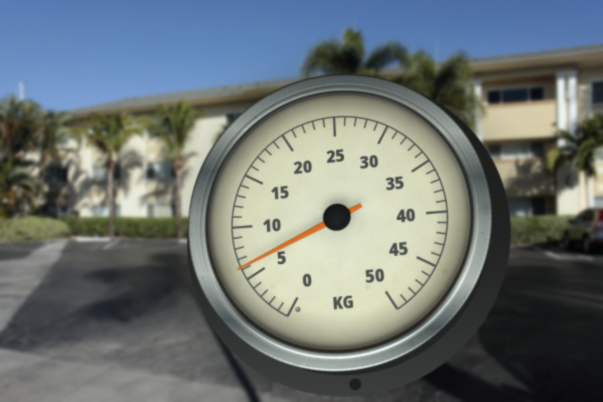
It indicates 6 kg
